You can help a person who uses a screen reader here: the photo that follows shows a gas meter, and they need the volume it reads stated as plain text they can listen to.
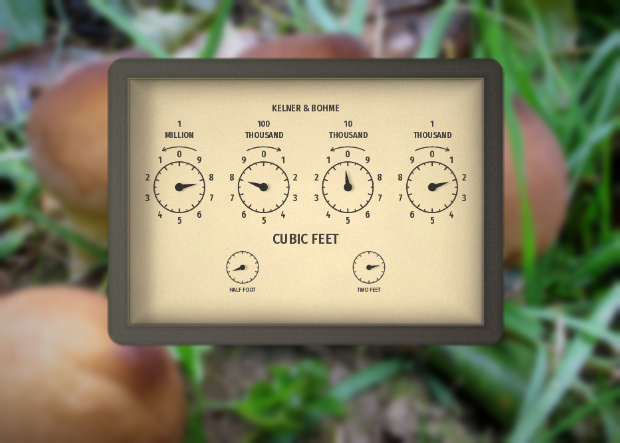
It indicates 780200 ft³
